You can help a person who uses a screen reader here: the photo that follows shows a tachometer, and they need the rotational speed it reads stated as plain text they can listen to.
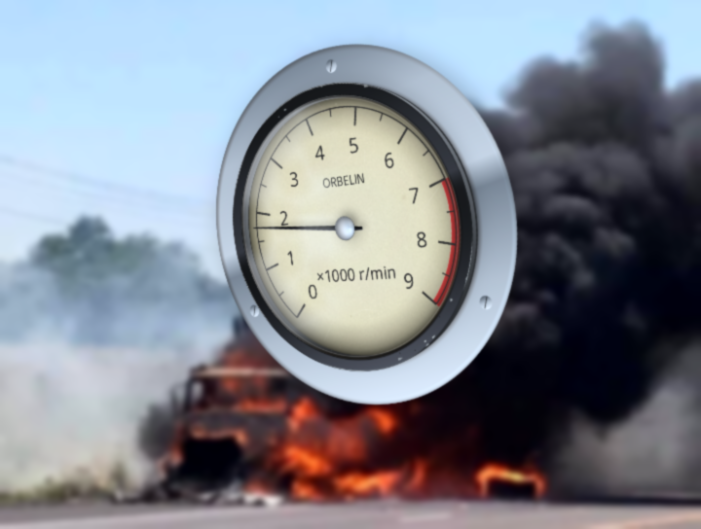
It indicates 1750 rpm
